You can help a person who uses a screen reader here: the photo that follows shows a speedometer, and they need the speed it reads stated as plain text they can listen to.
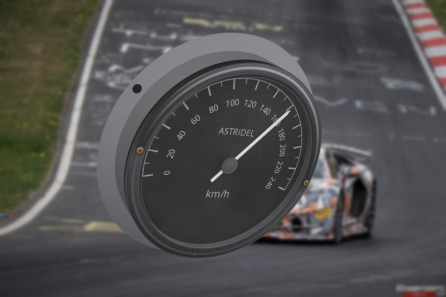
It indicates 160 km/h
